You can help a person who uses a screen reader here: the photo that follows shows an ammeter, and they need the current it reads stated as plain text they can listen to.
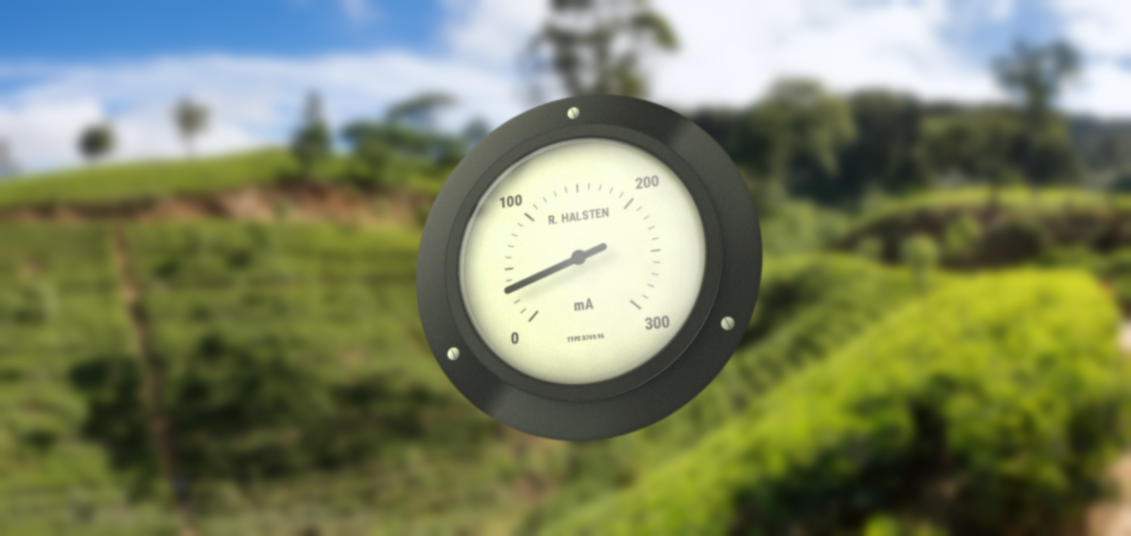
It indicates 30 mA
